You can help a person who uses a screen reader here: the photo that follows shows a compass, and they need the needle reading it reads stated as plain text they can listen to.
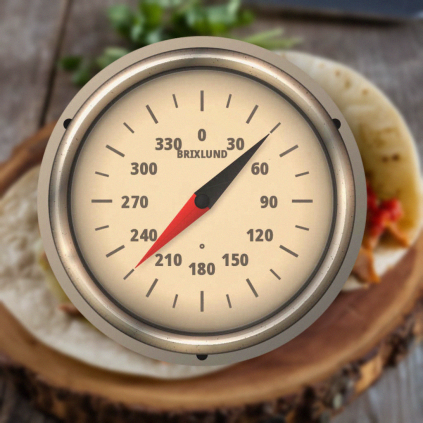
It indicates 225 °
